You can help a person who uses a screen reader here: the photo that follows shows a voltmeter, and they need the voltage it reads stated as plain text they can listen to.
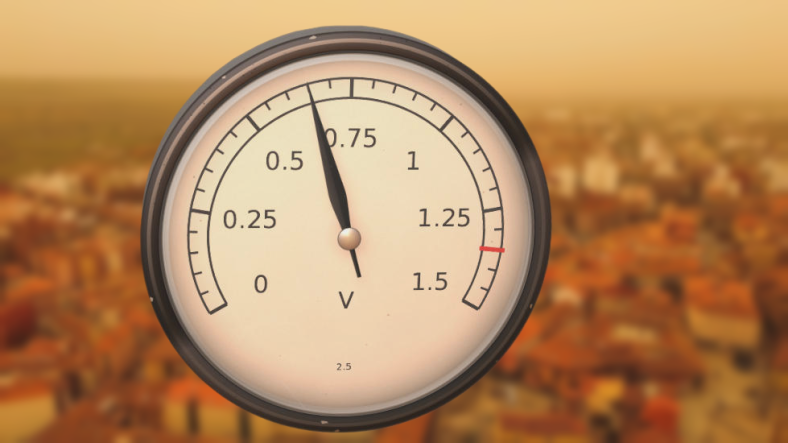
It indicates 0.65 V
